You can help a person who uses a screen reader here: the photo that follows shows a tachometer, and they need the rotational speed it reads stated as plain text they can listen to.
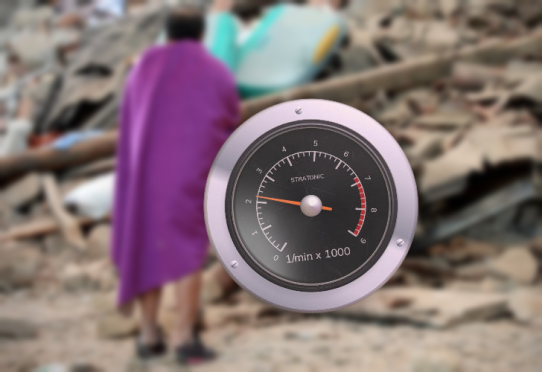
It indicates 2200 rpm
